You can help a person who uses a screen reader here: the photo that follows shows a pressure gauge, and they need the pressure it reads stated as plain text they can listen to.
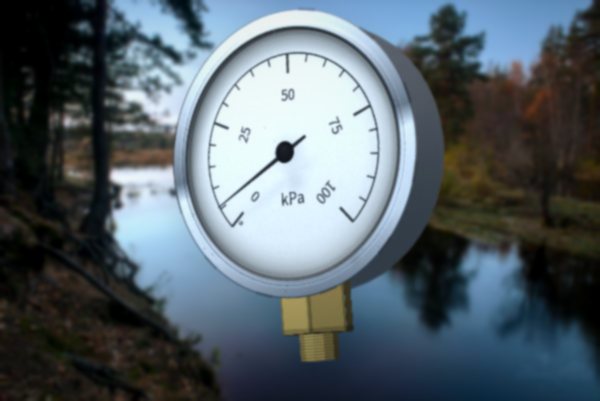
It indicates 5 kPa
